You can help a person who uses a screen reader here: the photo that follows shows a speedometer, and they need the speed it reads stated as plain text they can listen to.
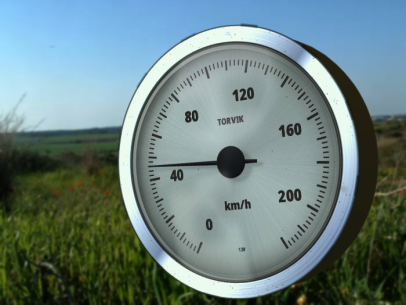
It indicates 46 km/h
